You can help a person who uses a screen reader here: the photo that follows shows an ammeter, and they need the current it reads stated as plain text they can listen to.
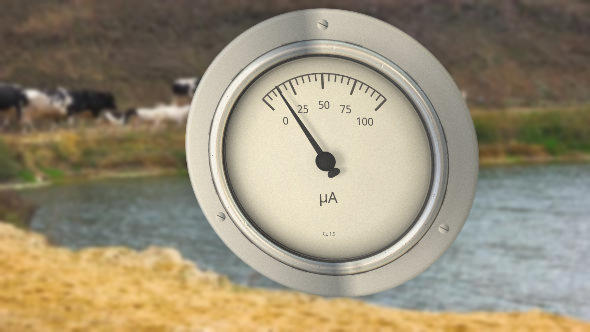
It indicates 15 µA
